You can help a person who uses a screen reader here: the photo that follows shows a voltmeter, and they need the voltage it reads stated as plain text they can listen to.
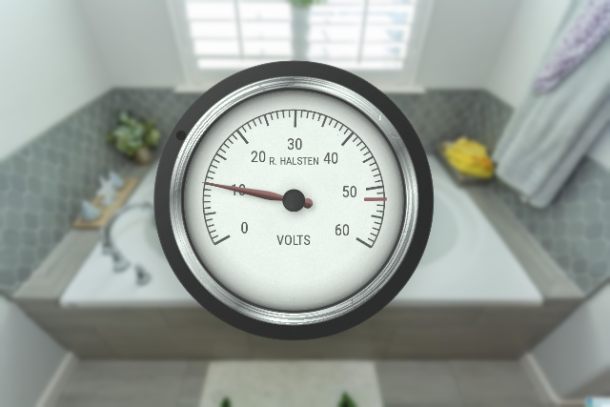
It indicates 10 V
